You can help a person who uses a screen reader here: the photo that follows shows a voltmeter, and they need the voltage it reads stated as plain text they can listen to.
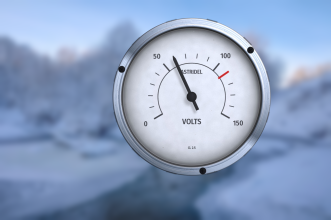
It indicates 60 V
